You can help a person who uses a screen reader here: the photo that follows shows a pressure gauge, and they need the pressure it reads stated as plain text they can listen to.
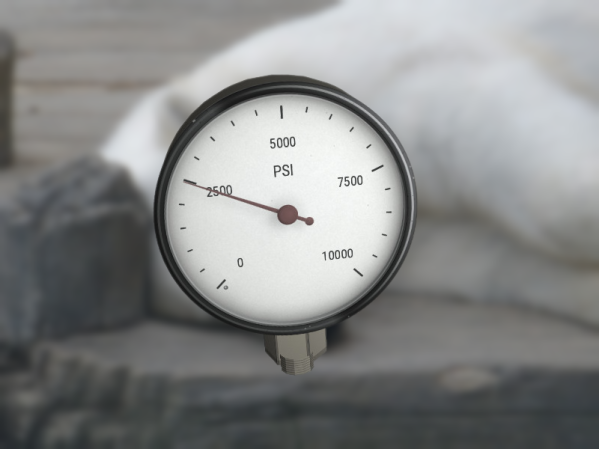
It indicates 2500 psi
